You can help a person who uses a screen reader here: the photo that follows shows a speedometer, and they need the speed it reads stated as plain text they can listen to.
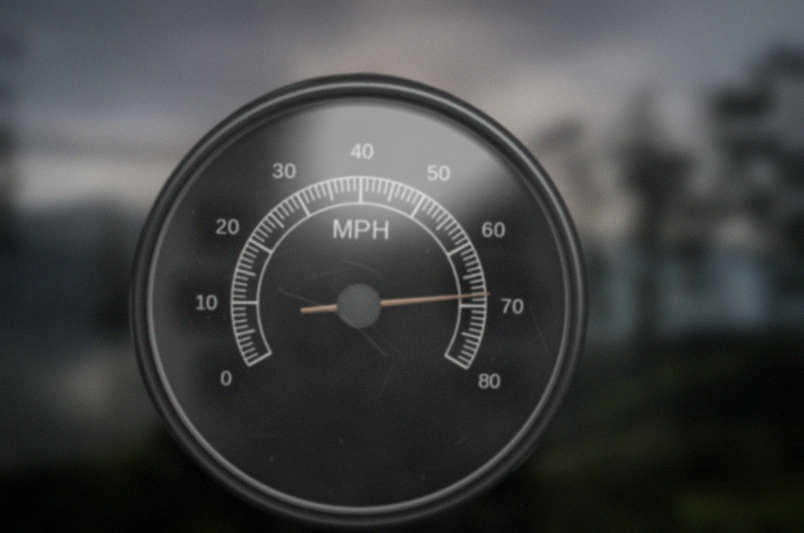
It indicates 68 mph
